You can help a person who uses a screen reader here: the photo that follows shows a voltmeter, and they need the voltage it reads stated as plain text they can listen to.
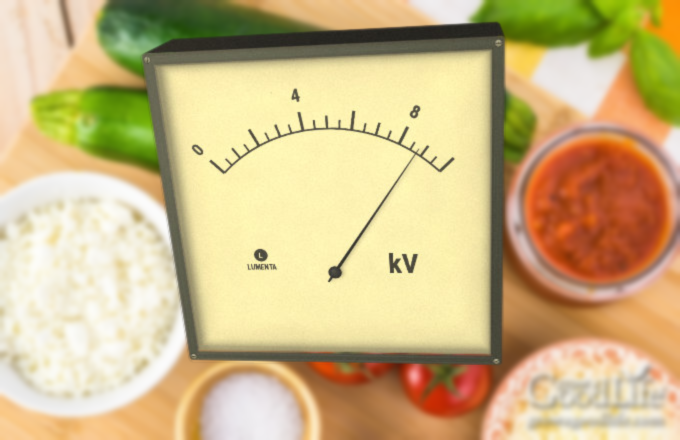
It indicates 8.75 kV
